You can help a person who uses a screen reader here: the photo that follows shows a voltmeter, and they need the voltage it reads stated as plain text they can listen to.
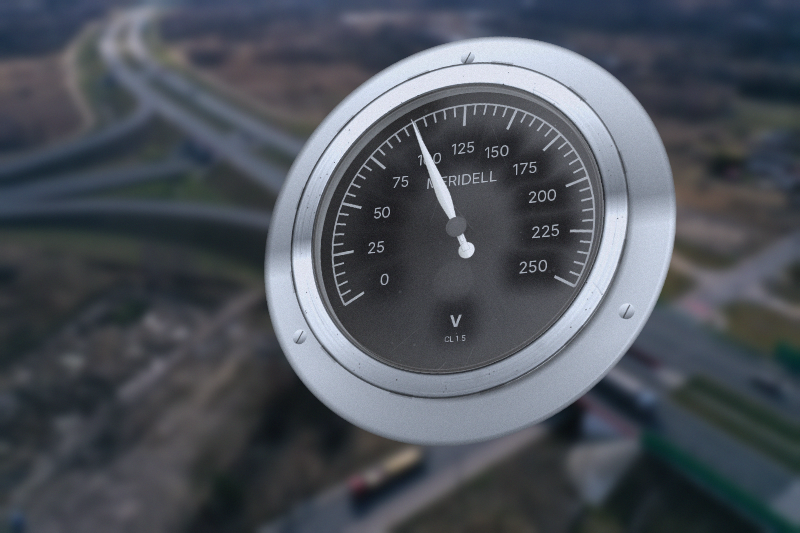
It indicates 100 V
